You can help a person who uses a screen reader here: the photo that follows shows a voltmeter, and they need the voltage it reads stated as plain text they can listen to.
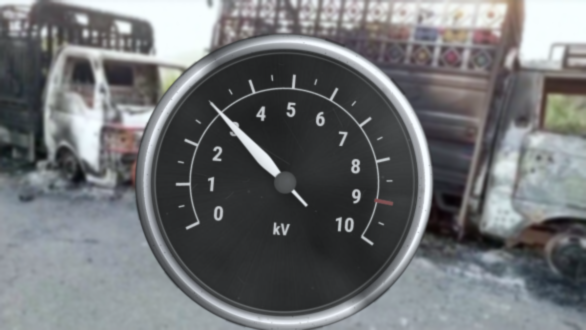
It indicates 3 kV
